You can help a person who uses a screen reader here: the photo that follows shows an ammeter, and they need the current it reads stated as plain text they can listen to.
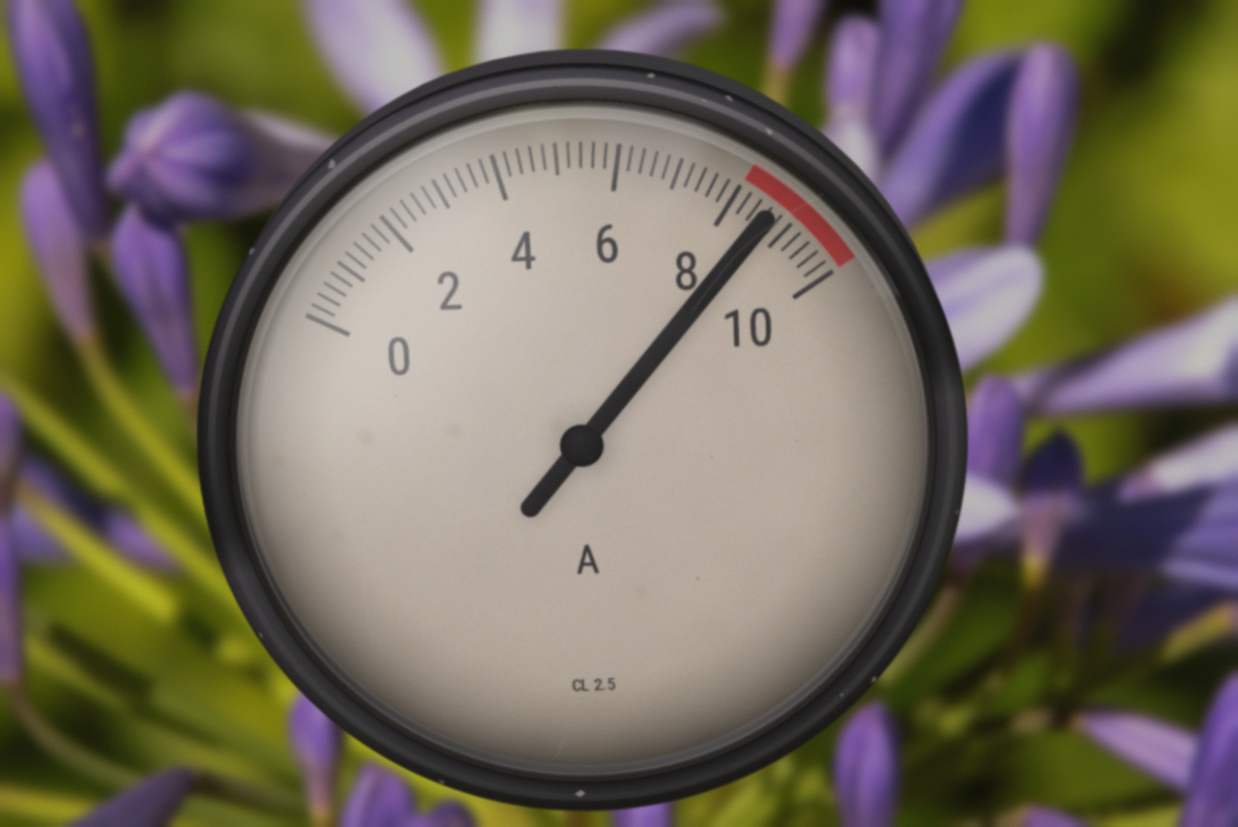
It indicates 8.6 A
